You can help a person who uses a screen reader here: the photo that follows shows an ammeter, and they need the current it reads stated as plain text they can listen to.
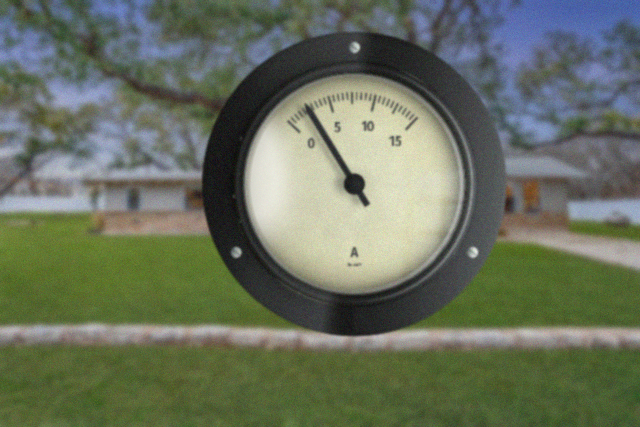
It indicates 2.5 A
